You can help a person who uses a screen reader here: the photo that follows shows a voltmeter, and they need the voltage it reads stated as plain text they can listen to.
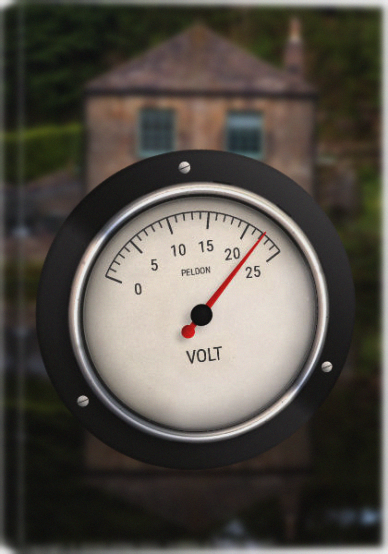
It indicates 22 V
